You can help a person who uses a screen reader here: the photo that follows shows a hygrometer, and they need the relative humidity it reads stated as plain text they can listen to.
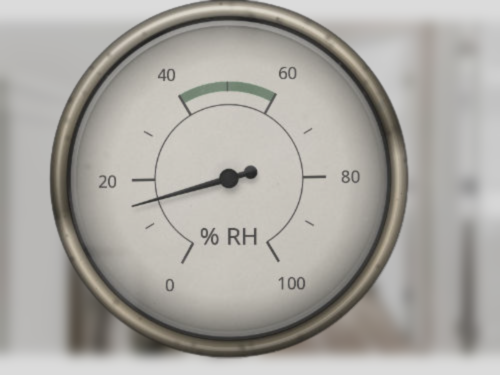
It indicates 15 %
